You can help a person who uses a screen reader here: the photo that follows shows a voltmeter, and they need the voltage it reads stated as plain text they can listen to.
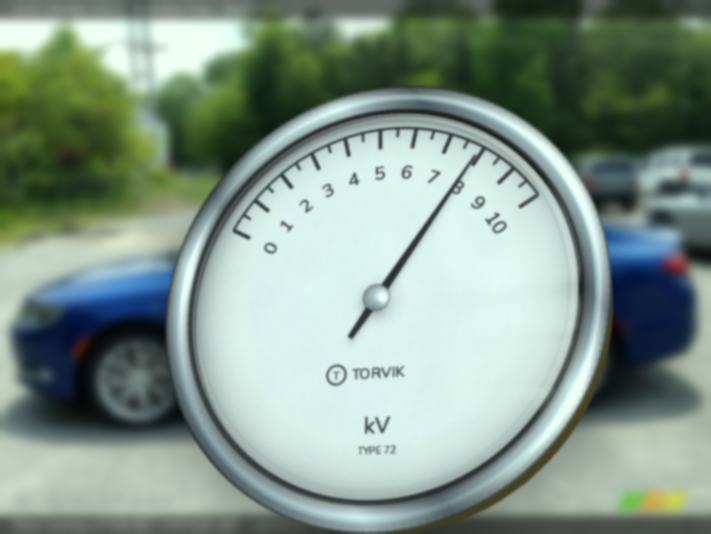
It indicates 8 kV
